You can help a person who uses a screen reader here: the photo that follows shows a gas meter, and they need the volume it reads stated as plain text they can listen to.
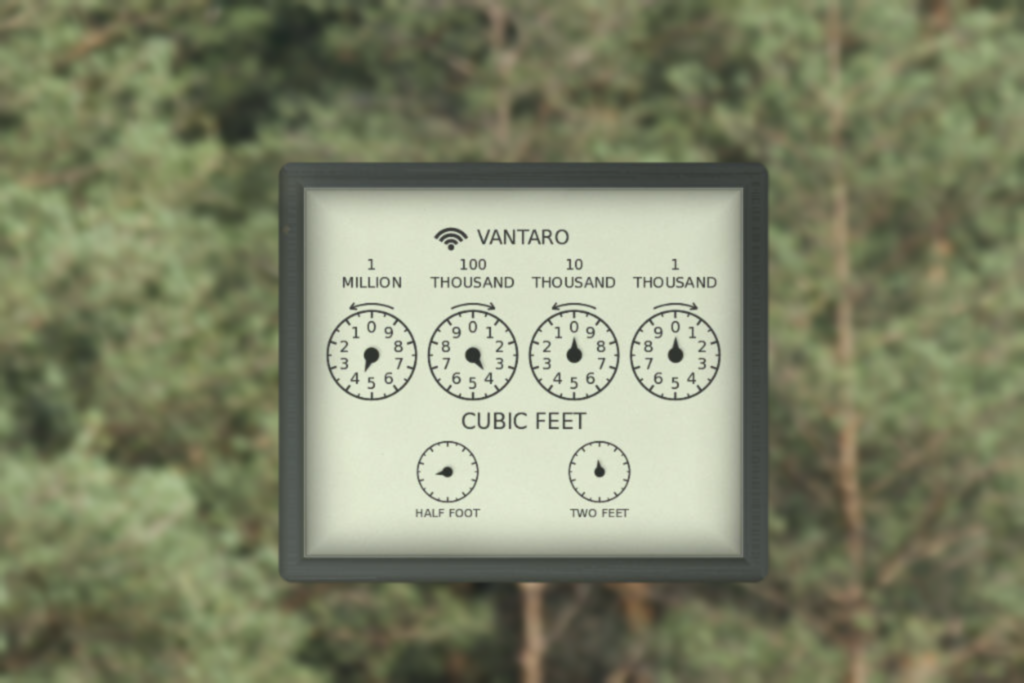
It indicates 440000 ft³
